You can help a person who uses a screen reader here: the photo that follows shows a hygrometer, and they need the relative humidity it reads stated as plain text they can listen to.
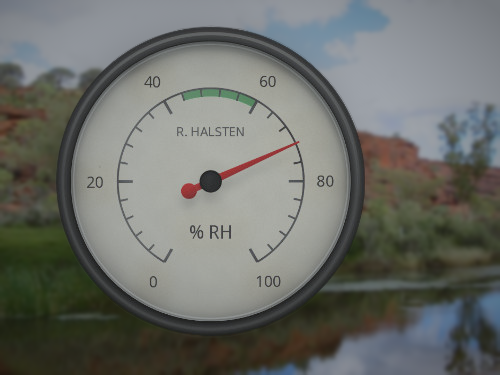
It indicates 72 %
